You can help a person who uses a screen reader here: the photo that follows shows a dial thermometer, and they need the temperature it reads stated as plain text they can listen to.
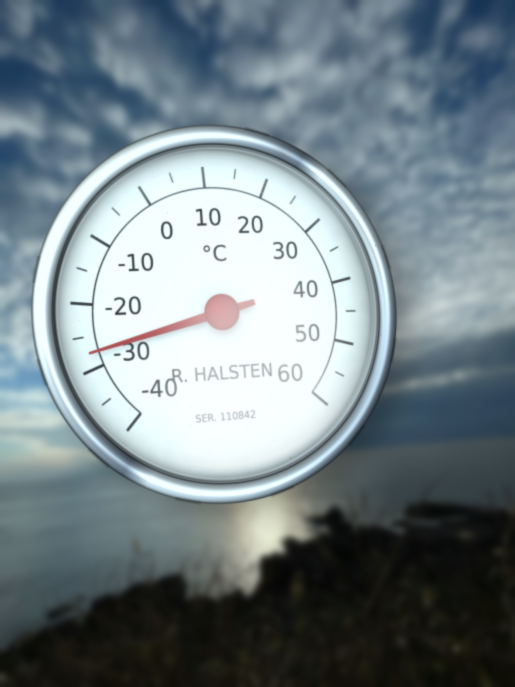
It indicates -27.5 °C
